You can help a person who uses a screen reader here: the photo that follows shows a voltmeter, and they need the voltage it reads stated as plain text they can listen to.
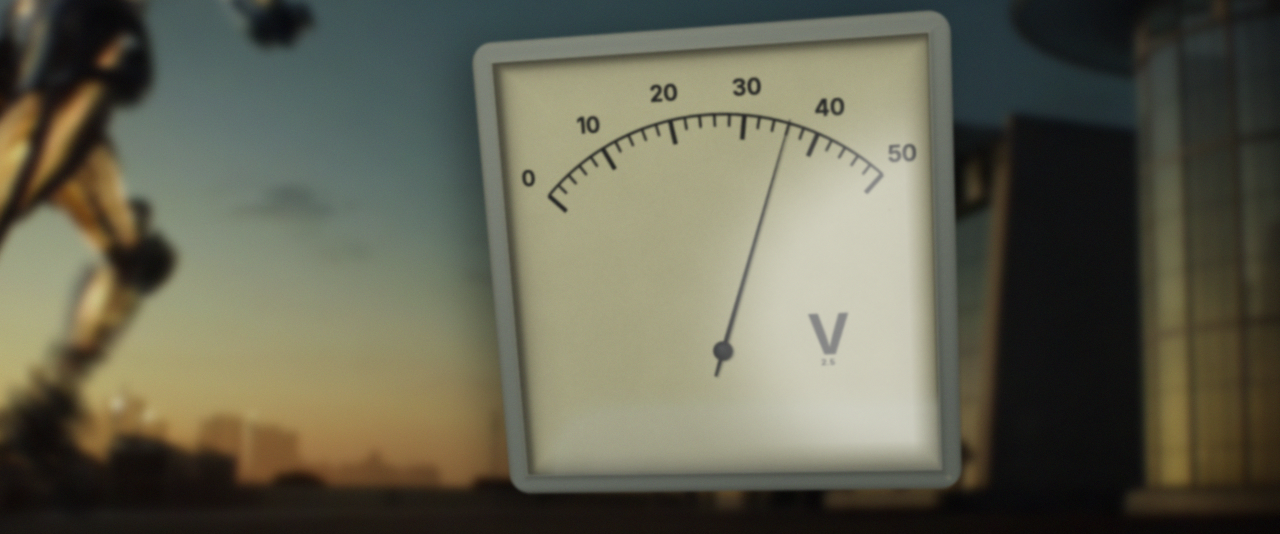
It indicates 36 V
